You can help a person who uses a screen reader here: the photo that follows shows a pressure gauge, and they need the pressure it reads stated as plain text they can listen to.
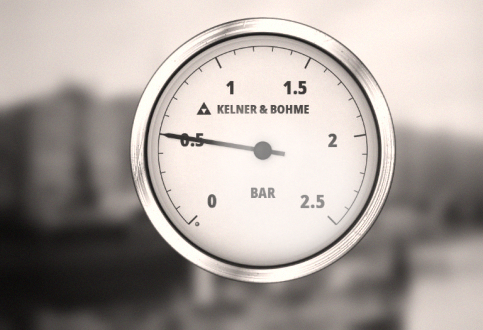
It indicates 0.5 bar
